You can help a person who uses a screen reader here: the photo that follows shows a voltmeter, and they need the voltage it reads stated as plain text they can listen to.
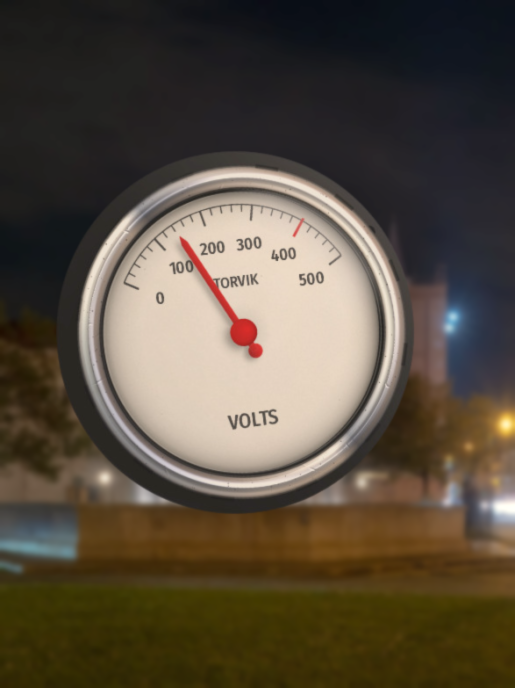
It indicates 140 V
